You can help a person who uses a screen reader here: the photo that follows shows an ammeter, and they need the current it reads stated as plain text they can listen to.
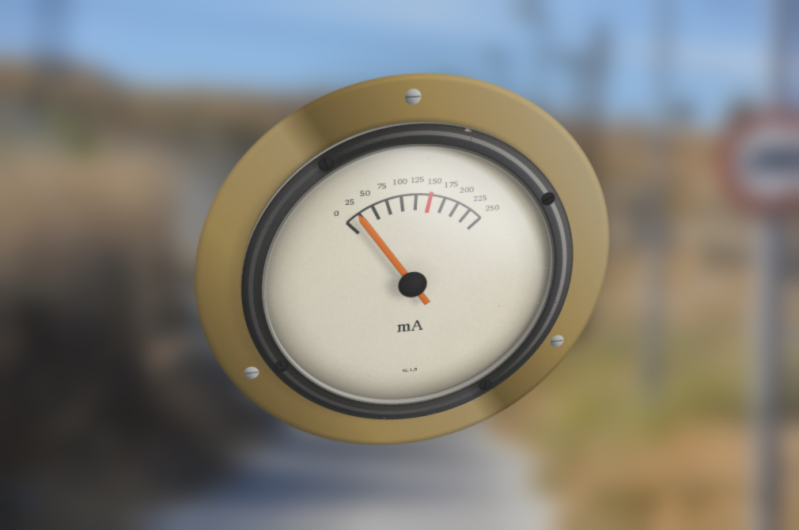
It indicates 25 mA
